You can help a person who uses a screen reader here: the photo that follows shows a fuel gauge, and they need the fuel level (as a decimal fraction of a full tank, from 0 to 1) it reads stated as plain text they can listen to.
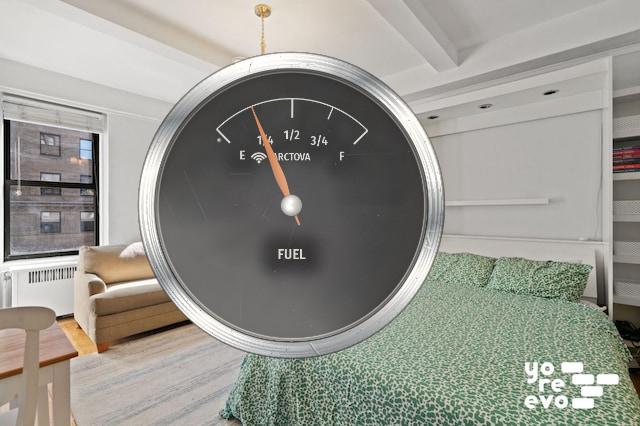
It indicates 0.25
